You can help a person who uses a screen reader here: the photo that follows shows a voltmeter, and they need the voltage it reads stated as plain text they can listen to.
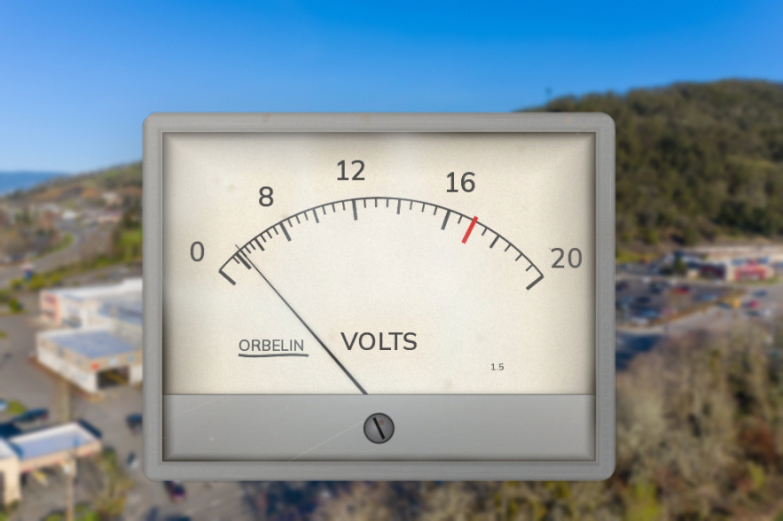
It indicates 4.5 V
